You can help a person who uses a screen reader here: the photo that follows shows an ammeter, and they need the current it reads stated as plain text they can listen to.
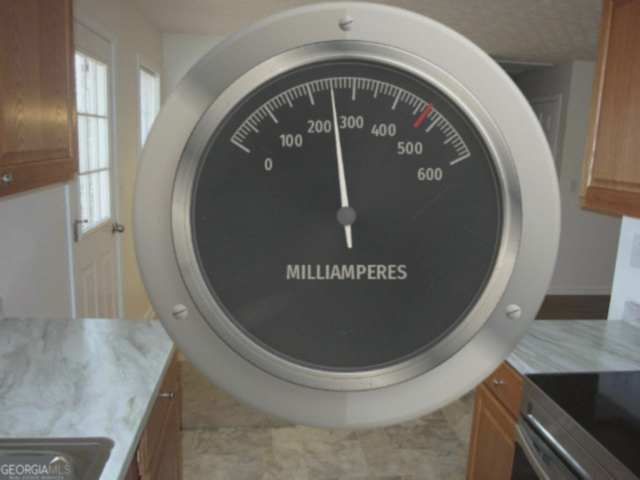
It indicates 250 mA
